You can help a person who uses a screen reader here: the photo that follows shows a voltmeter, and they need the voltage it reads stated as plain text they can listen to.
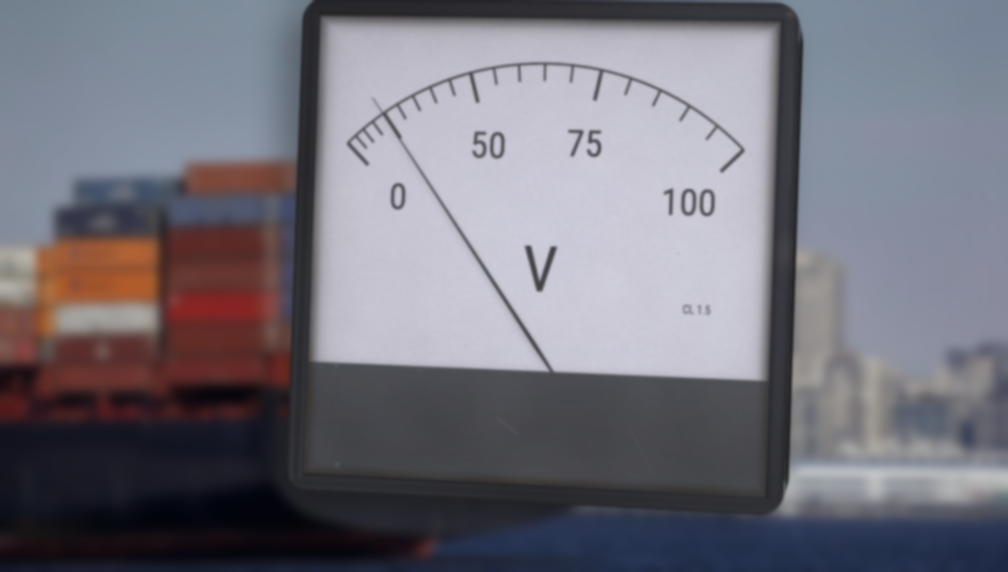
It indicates 25 V
